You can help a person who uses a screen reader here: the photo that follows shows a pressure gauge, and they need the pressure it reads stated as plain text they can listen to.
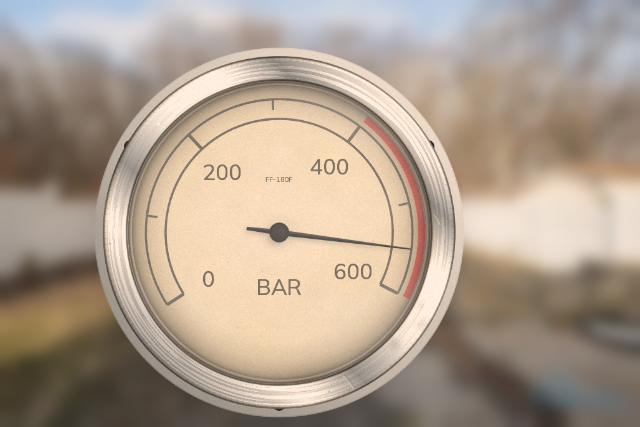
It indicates 550 bar
